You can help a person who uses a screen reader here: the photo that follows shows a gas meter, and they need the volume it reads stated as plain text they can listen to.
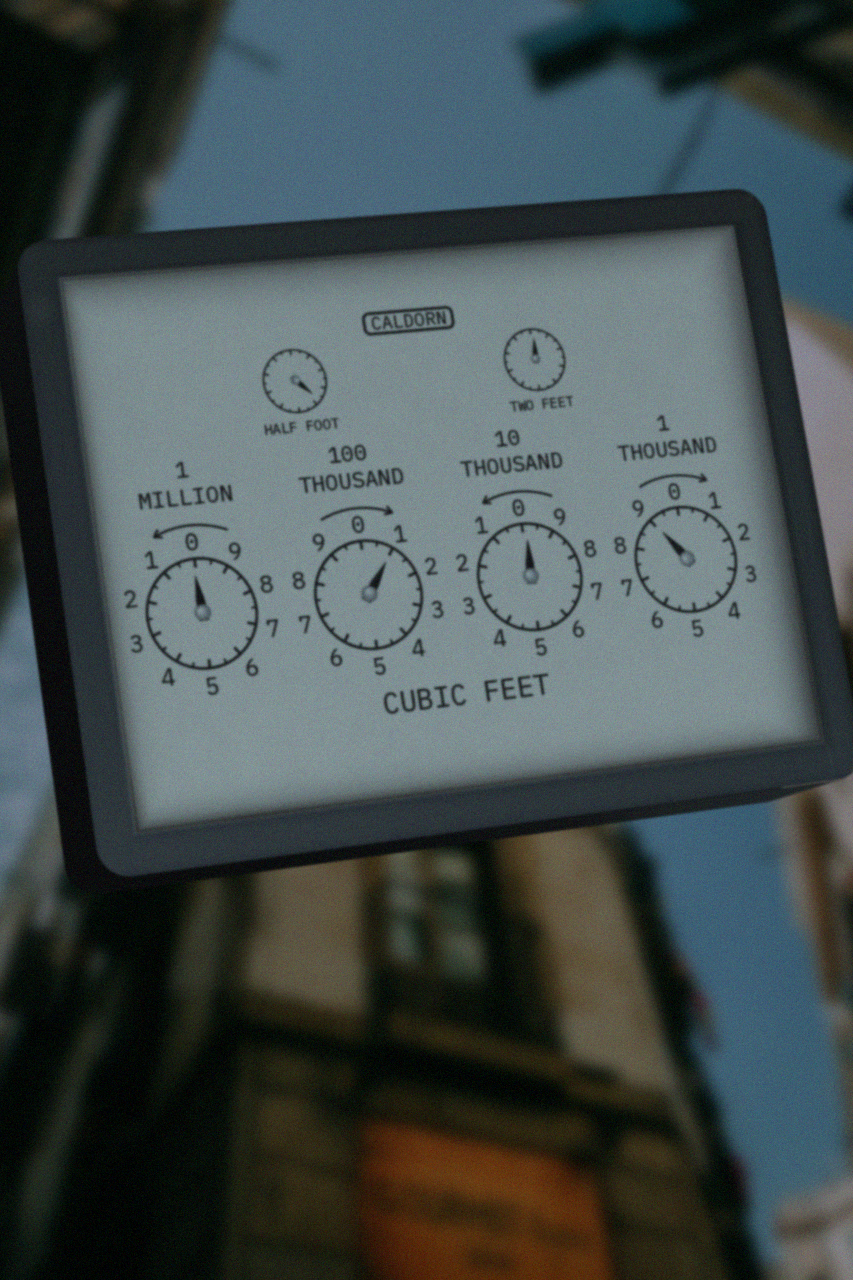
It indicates 9900 ft³
